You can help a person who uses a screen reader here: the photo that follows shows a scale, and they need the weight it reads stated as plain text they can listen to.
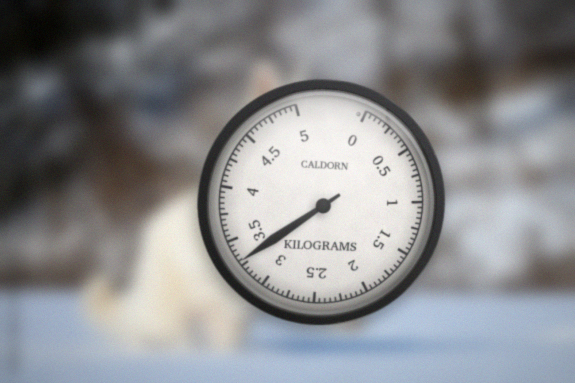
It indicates 3.3 kg
